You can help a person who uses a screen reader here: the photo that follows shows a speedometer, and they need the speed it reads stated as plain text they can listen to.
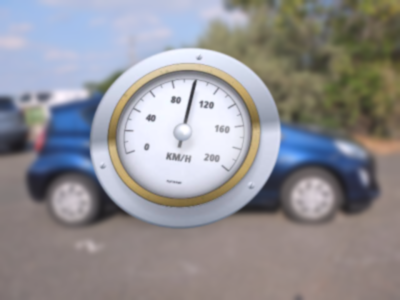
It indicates 100 km/h
